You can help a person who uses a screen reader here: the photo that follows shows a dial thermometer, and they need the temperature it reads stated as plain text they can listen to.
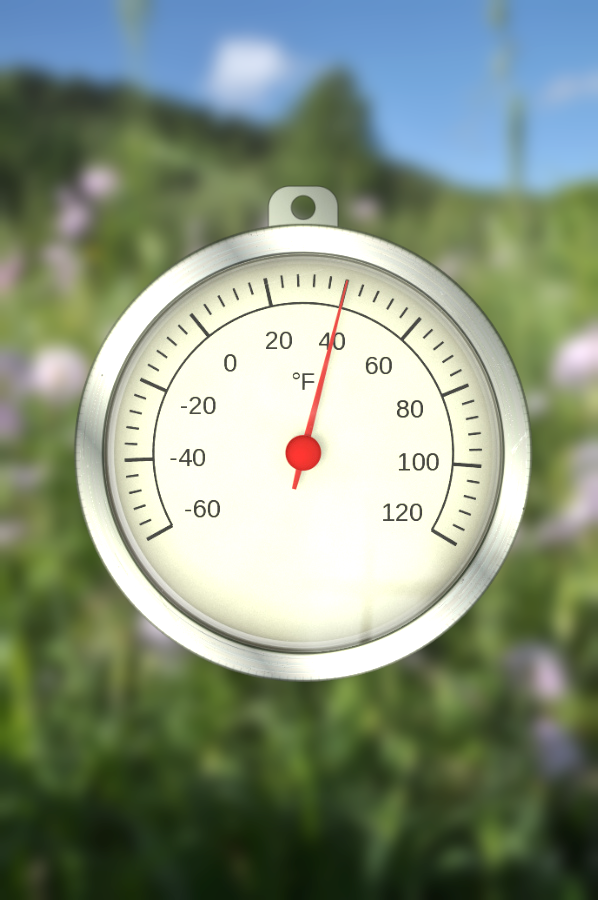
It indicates 40 °F
